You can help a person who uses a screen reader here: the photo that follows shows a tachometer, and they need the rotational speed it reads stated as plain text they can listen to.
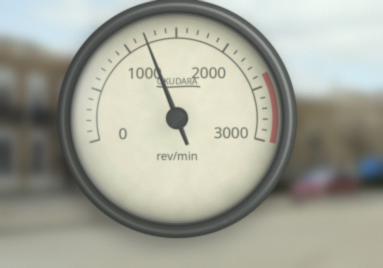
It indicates 1200 rpm
